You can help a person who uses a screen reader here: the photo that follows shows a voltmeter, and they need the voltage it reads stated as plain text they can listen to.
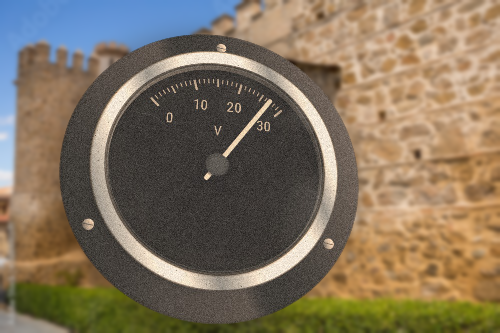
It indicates 27 V
